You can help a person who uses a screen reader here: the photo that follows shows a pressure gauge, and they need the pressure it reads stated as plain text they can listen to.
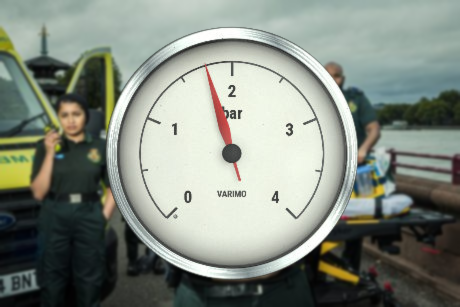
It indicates 1.75 bar
